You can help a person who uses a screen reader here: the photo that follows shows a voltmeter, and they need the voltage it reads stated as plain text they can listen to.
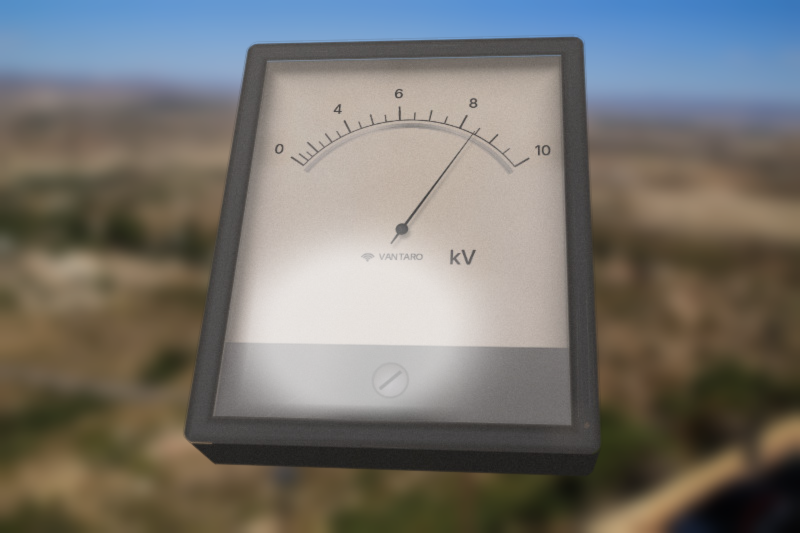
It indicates 8.5 kV
